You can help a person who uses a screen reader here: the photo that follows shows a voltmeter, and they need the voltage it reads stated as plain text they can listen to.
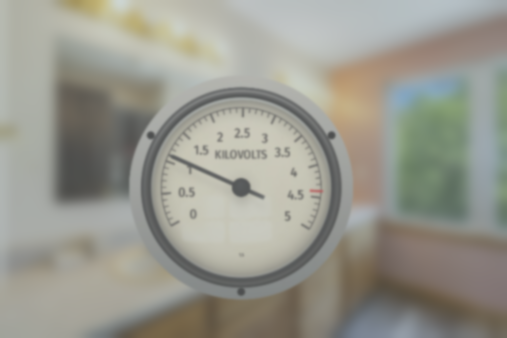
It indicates 1.1 kV
